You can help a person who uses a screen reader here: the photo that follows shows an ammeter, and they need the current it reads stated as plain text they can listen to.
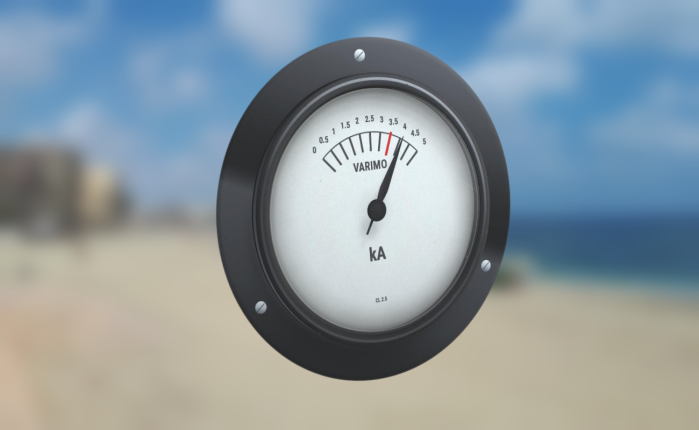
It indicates 4 kA
